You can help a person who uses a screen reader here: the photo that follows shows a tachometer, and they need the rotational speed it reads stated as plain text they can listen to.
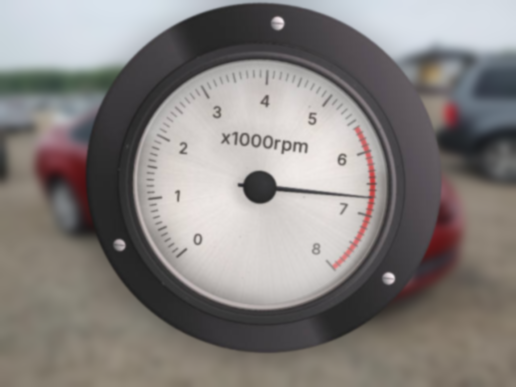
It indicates 6700 rpm
